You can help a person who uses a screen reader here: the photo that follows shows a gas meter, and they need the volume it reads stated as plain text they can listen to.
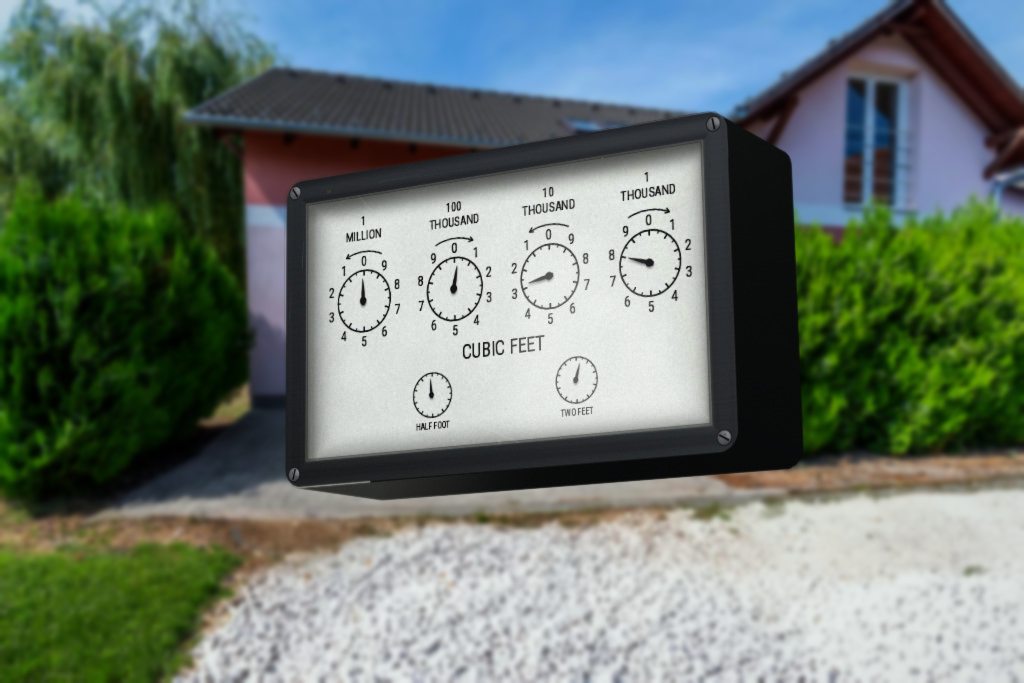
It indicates 2800 ft³
